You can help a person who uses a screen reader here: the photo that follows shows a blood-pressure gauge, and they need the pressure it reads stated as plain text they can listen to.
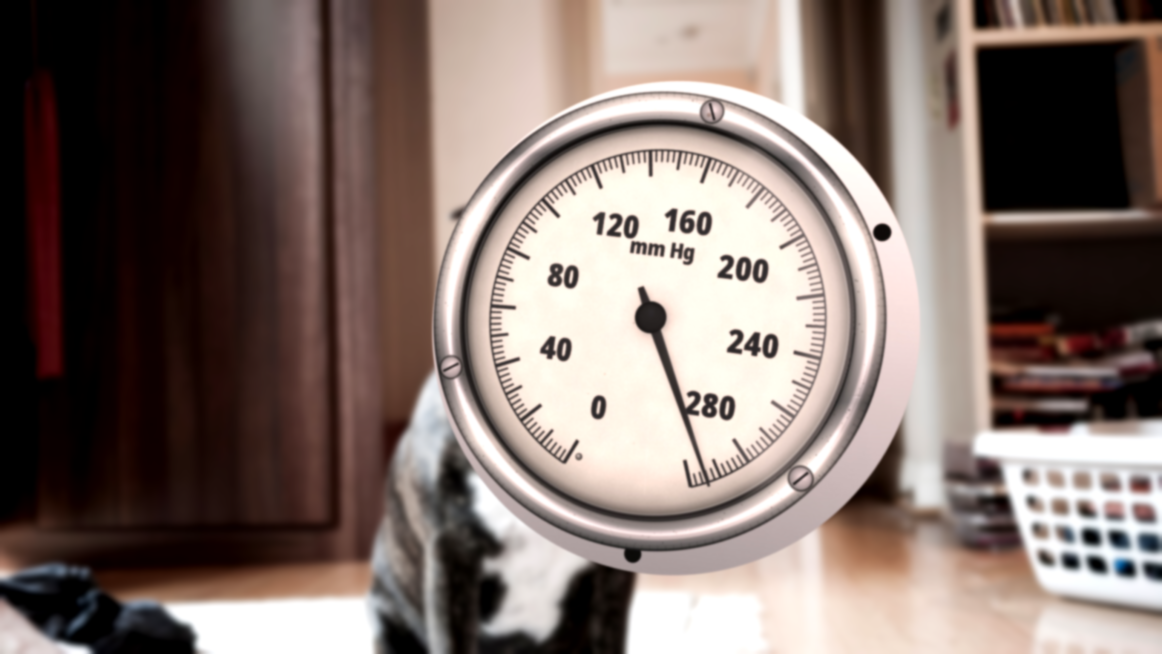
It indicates 294 mmHg
